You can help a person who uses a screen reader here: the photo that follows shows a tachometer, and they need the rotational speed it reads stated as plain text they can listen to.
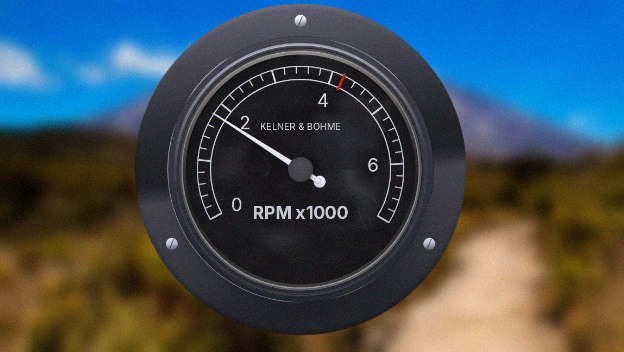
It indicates 1800 rpm
